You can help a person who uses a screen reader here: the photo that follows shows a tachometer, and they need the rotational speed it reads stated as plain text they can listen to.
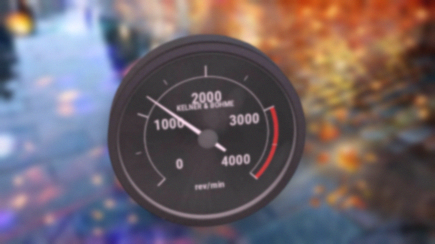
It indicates 1250 rpm
